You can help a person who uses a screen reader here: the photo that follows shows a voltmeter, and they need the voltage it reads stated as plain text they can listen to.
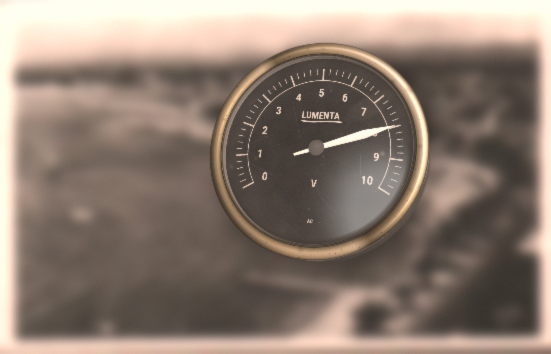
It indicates 8 V
